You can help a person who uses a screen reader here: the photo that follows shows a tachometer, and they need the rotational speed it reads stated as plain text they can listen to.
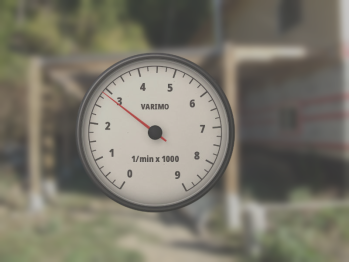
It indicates 2875 rpm
